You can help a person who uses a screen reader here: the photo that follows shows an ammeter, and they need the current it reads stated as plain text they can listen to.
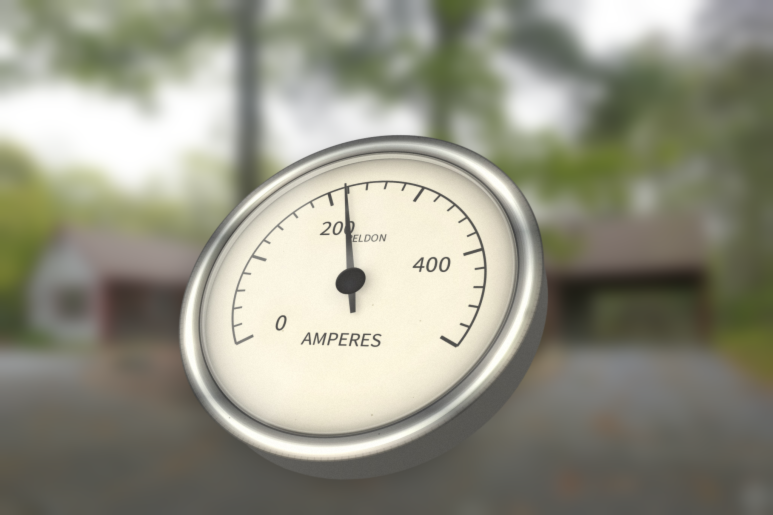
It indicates 220 A
